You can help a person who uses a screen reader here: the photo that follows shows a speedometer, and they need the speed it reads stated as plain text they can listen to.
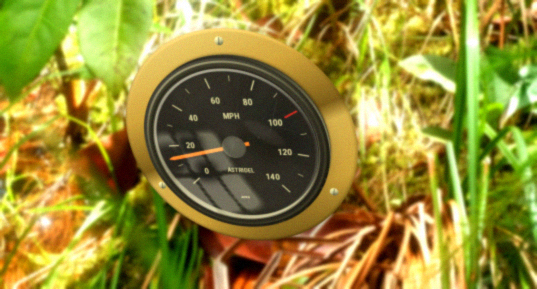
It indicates 15 mph
